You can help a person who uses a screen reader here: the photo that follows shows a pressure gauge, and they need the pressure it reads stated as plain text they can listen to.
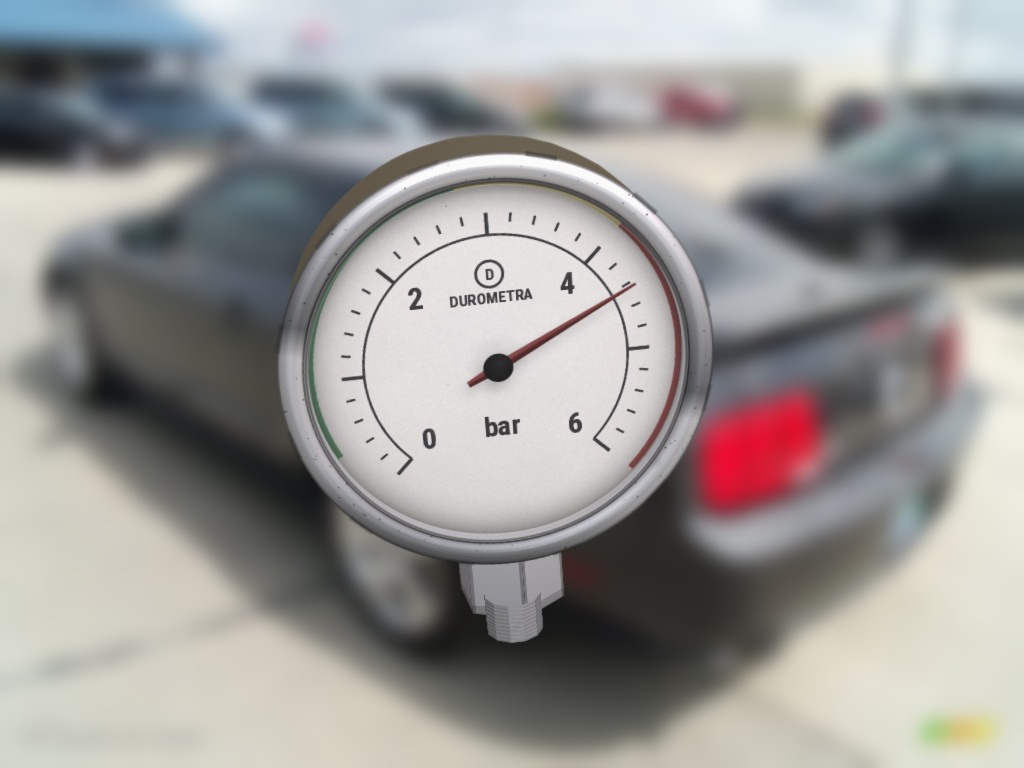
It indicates 4.4 bar
